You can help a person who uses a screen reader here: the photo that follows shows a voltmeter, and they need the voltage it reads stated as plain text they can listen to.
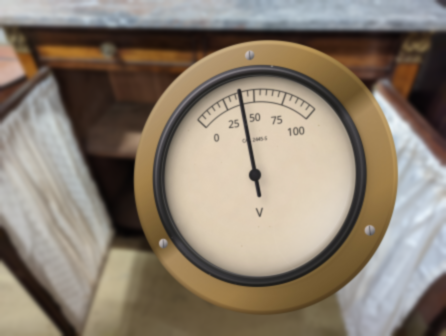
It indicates 40 V
